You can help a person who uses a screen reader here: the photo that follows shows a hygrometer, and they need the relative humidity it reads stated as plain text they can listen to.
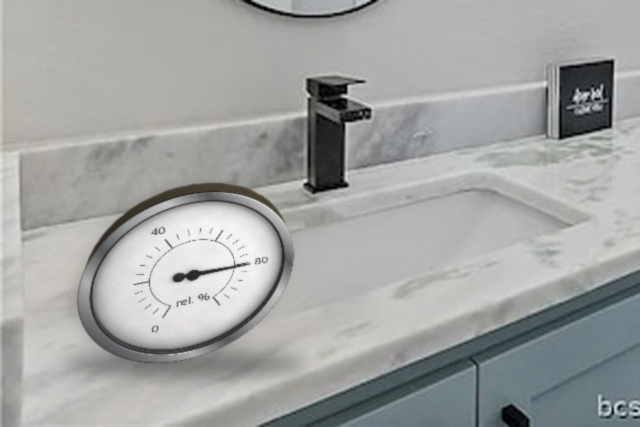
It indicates 80 %
